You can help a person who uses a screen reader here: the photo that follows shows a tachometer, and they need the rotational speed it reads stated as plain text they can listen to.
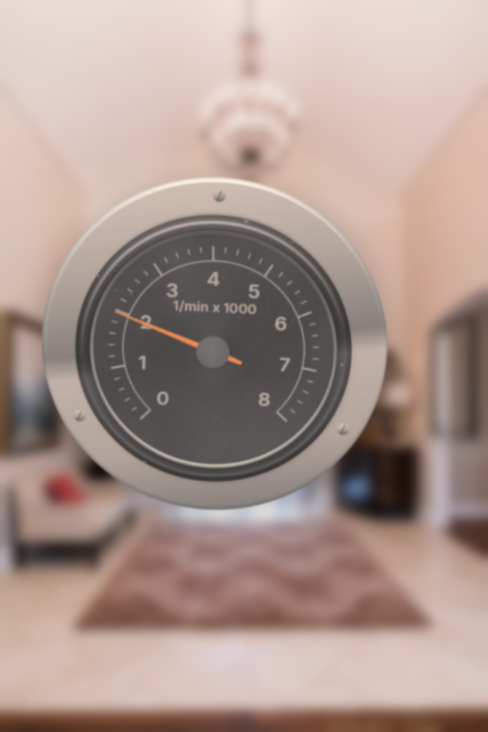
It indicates 2000 rpm
